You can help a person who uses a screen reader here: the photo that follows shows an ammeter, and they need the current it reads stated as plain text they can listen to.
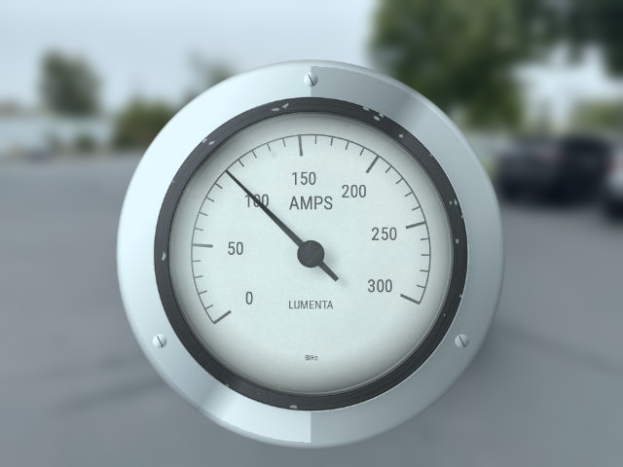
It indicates 100 A
